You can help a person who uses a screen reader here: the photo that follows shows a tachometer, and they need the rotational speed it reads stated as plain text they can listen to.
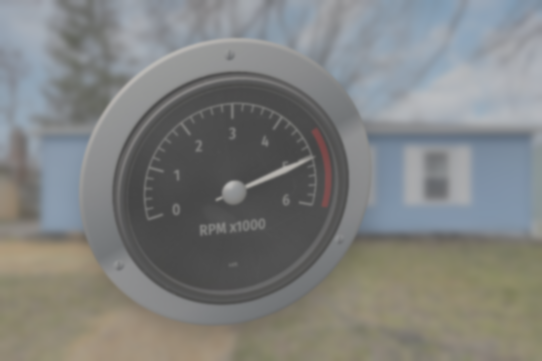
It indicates 5000 rpm
